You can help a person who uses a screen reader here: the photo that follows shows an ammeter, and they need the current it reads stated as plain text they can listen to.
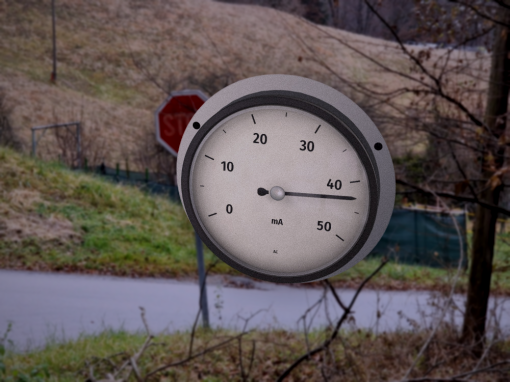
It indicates 42.5 mA
